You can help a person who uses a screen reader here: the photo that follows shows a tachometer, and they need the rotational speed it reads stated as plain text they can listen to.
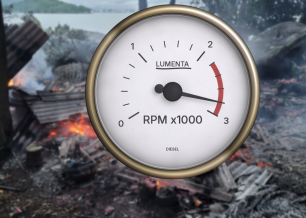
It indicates 2800 rpm
